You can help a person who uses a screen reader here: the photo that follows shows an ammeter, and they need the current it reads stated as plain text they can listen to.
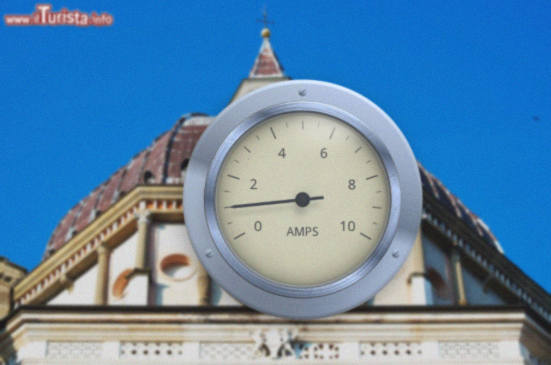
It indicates 1 A
